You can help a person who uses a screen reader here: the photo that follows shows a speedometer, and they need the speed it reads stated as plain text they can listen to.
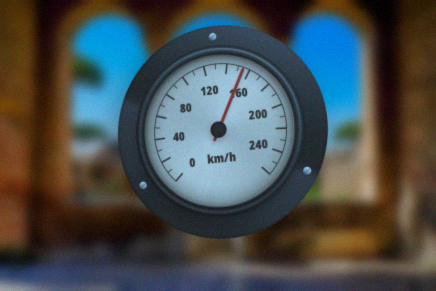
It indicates 155 km/h
